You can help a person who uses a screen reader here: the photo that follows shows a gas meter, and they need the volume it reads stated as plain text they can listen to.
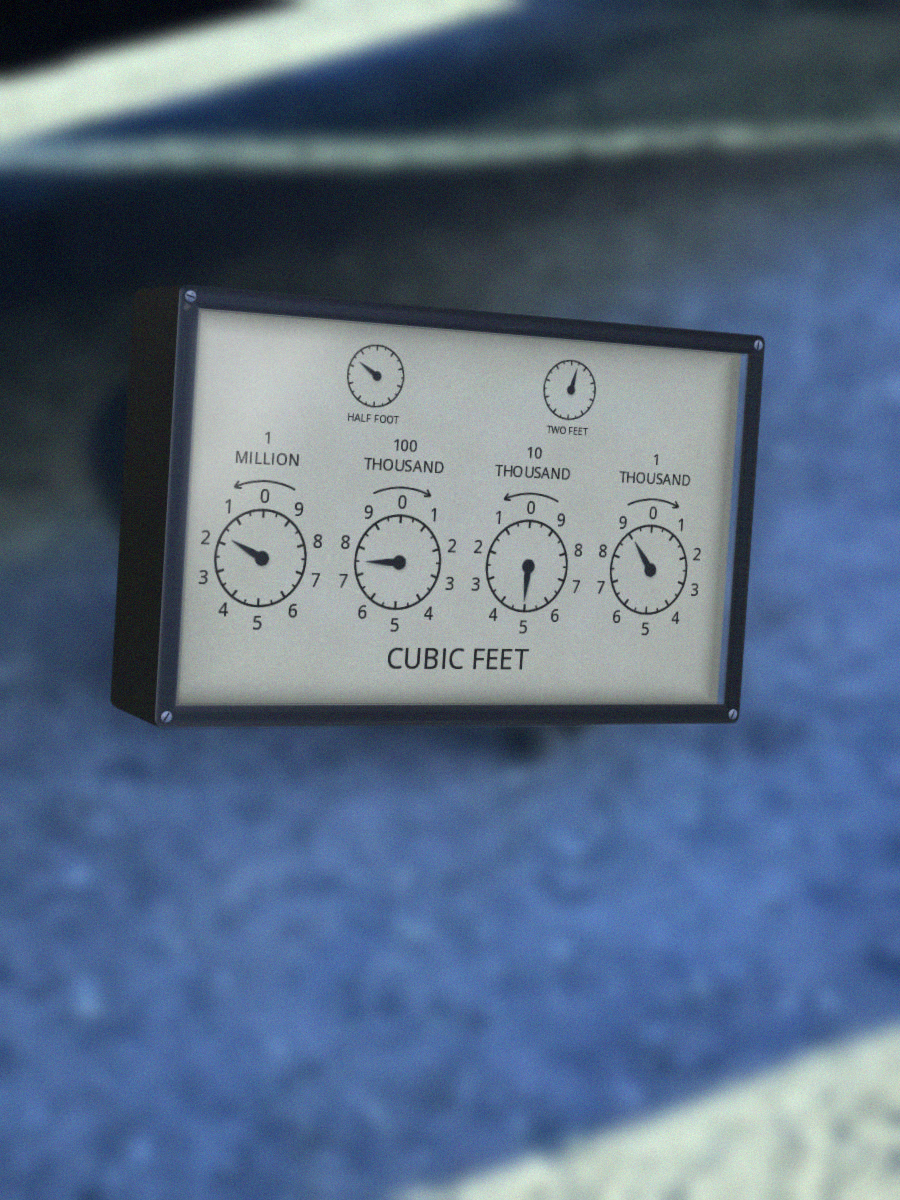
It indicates 174900 ft³
